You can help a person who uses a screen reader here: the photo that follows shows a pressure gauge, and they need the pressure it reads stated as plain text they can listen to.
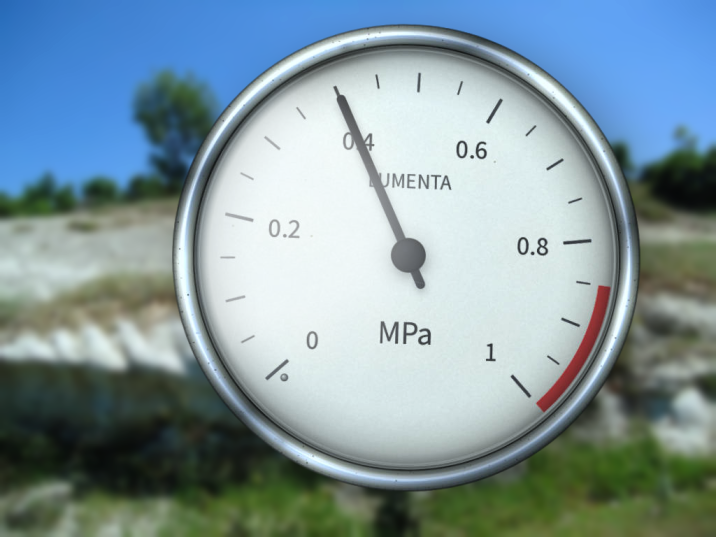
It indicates 0.4 MPa
